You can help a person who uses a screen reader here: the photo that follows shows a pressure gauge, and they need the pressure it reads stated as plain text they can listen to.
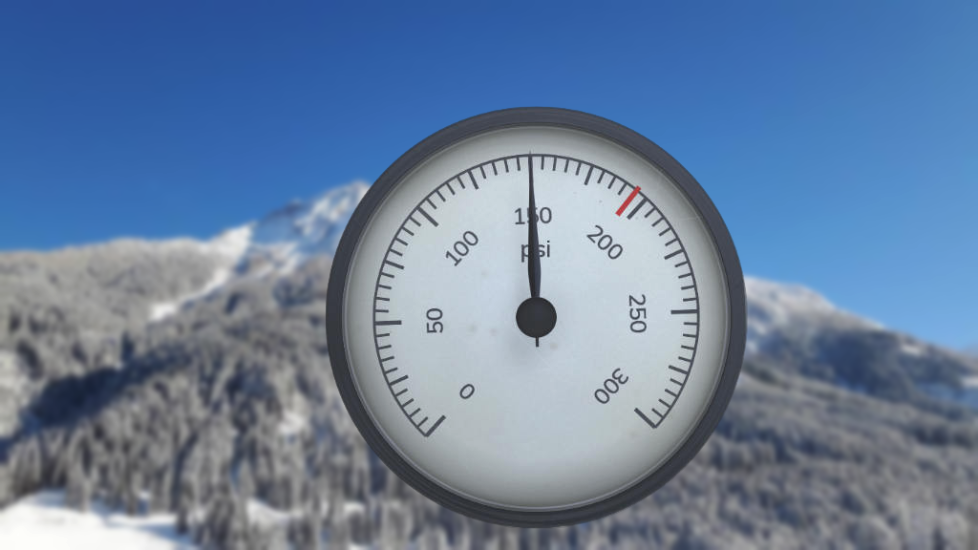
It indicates 150 psi
